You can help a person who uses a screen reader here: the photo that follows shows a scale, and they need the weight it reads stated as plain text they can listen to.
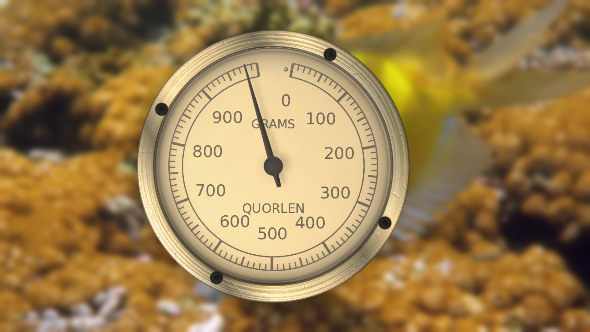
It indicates 980 g
